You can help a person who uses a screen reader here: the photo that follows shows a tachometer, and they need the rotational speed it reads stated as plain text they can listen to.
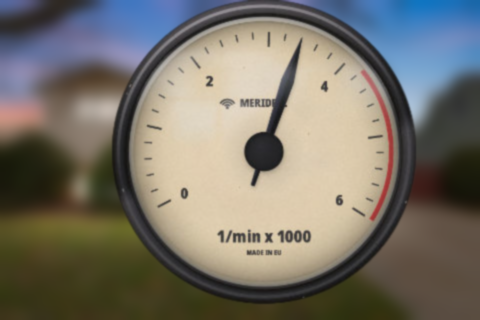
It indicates 3400 rpm
